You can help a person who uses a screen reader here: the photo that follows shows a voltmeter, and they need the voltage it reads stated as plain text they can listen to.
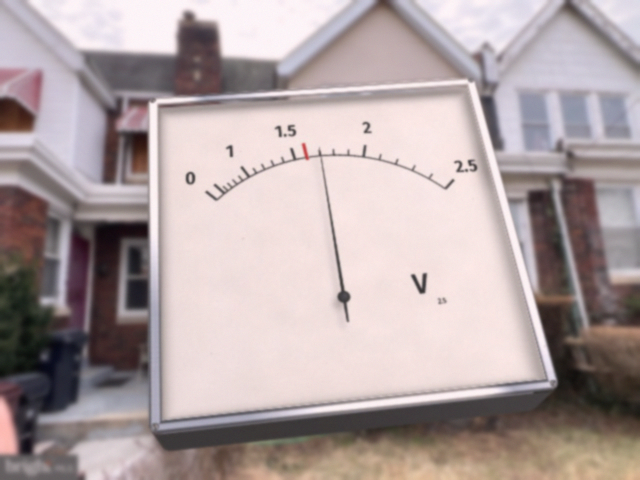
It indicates 1.7 V
